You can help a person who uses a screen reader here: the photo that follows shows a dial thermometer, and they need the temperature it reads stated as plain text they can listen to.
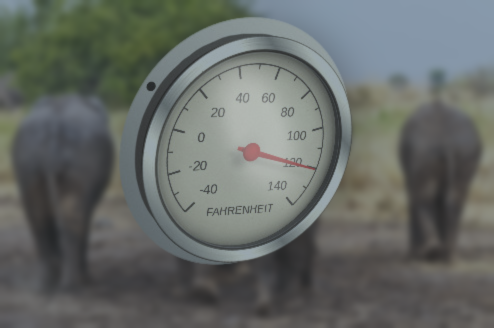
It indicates 120 °F
